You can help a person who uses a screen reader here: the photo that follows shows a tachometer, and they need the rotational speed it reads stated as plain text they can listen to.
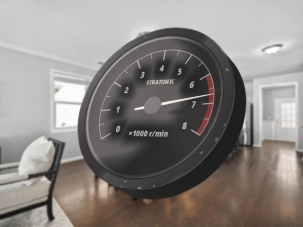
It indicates 6750 rpm
